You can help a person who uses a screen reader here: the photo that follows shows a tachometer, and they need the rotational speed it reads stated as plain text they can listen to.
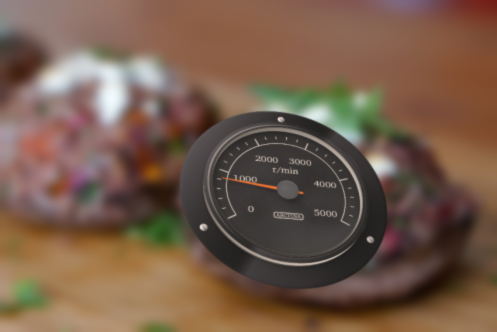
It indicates 800 rpm
